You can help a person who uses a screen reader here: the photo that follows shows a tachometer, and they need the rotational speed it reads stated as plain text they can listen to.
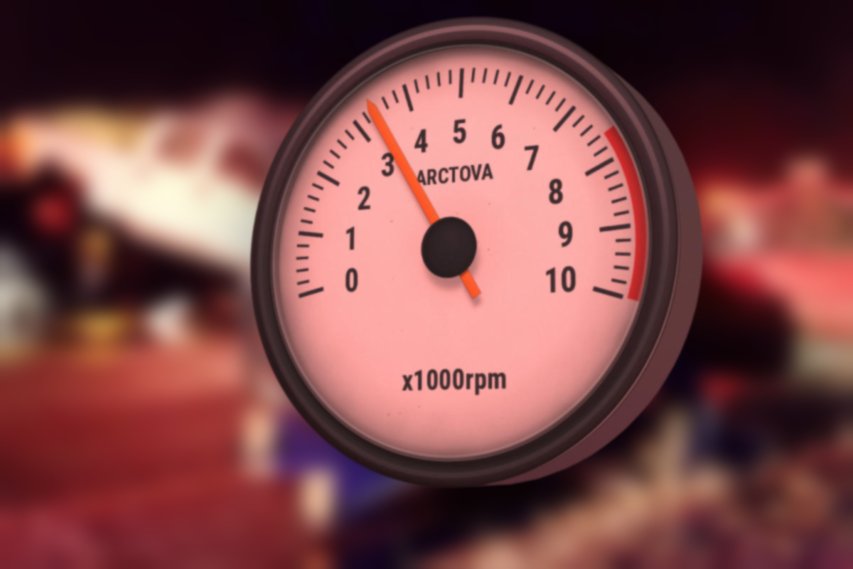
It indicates 3400 rpm
